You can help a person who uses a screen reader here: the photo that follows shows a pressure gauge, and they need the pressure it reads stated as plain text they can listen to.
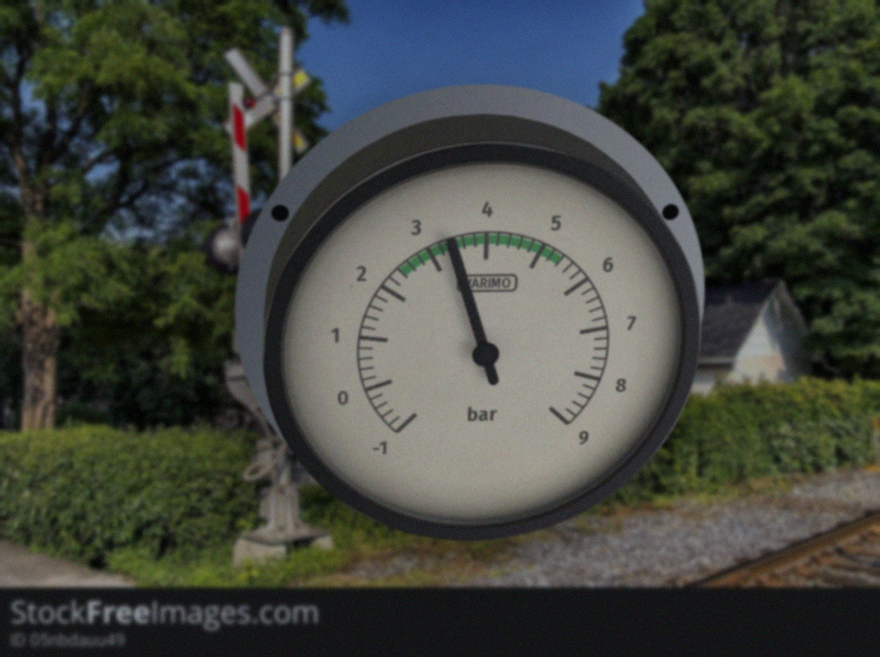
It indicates 3.4 bar
